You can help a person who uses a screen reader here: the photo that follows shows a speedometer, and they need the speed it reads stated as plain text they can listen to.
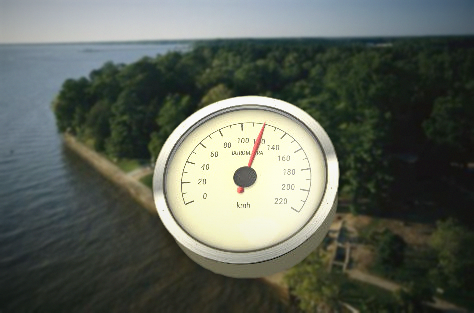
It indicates 120 km/h
